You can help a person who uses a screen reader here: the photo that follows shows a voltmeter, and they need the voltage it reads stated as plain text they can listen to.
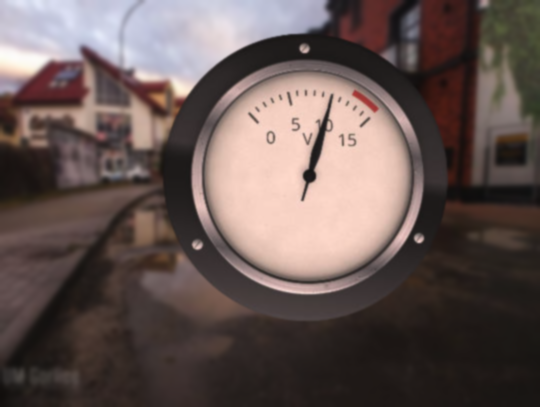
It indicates 10 V
